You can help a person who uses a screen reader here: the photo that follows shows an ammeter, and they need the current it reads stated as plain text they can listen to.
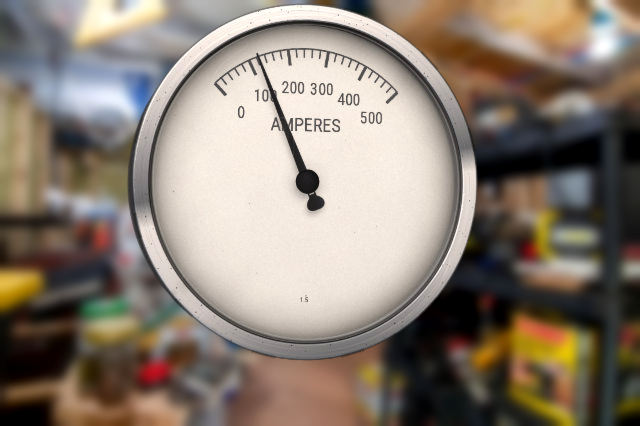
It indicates 120 A
